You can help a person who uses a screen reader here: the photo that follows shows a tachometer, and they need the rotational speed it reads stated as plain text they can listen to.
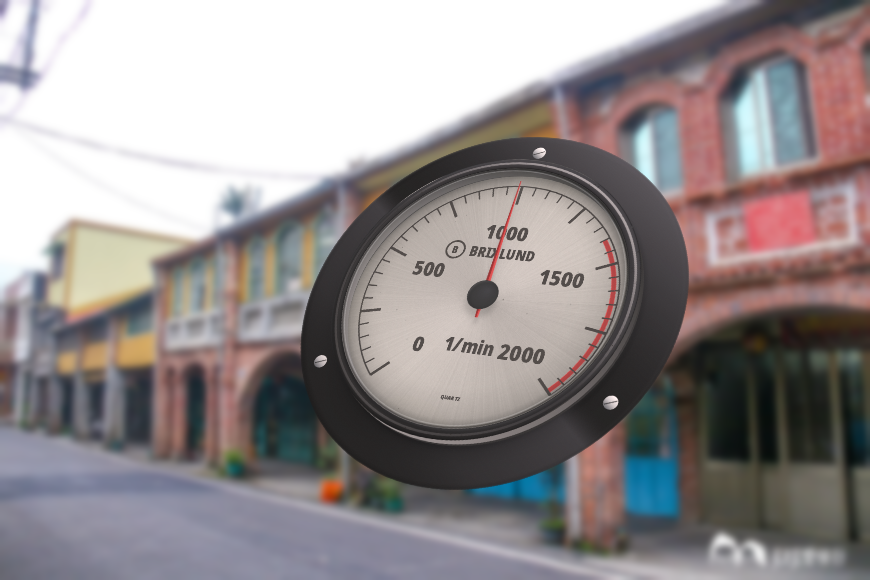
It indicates 1000 rpm
